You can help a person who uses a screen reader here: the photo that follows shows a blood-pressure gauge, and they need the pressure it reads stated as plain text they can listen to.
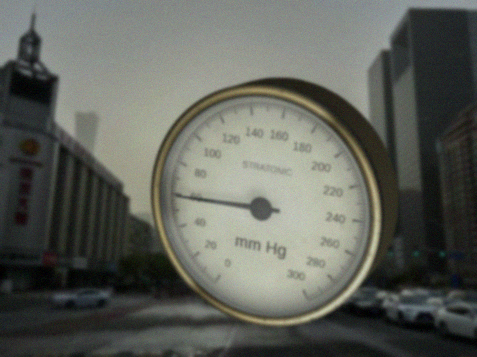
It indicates 60 mmHg
